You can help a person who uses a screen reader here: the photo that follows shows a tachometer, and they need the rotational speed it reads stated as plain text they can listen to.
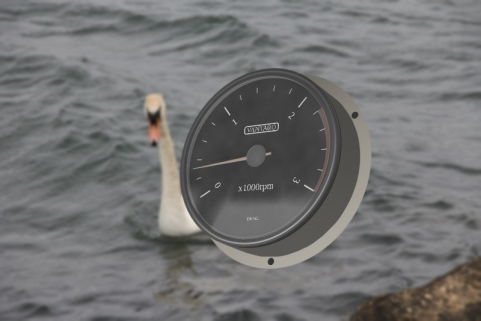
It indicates 300 rpm
